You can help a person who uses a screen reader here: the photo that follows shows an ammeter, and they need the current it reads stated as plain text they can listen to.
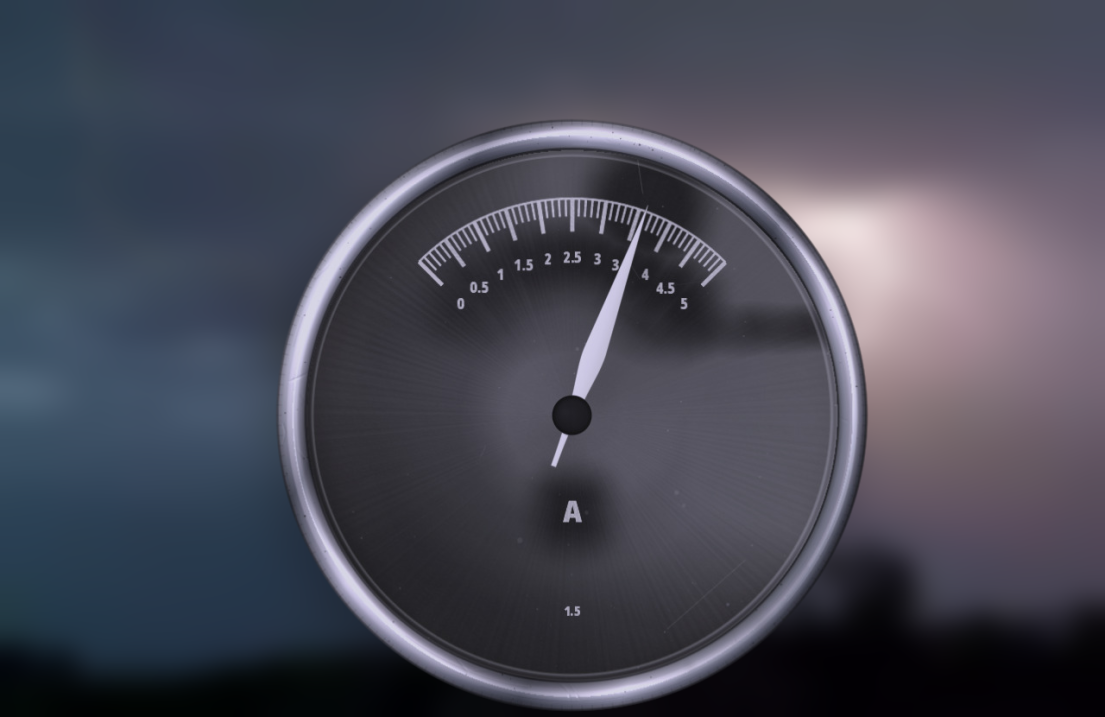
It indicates 3.6 A
